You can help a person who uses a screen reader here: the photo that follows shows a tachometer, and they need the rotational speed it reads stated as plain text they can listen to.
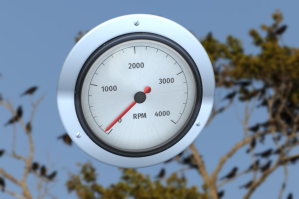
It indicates 100 rpm
